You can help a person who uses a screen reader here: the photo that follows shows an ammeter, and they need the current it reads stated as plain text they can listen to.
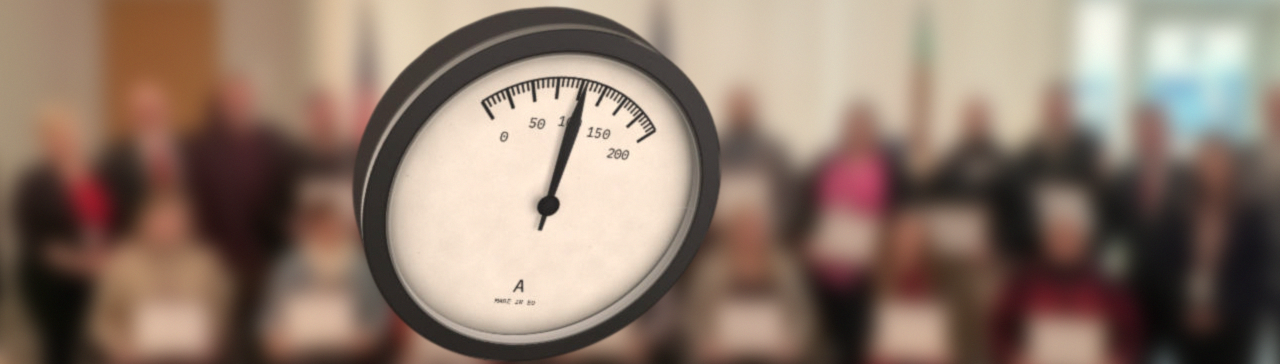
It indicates 100 A
